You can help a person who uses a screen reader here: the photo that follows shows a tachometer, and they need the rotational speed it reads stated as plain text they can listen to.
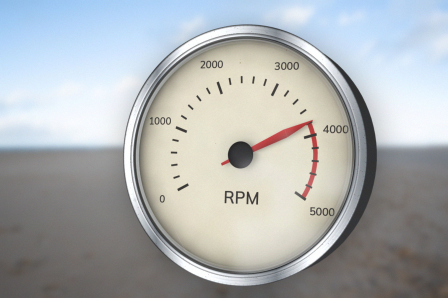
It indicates 3800 rpm
